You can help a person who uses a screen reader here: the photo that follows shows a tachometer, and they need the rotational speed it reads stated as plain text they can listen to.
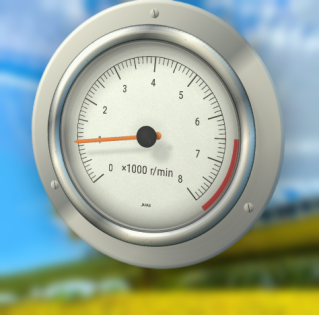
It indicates 1000 rpm
